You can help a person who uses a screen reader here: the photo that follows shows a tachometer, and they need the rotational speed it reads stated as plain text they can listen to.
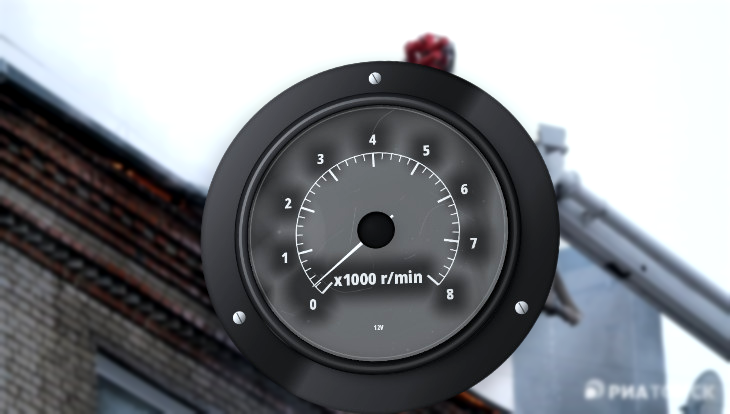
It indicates 200 rpm
